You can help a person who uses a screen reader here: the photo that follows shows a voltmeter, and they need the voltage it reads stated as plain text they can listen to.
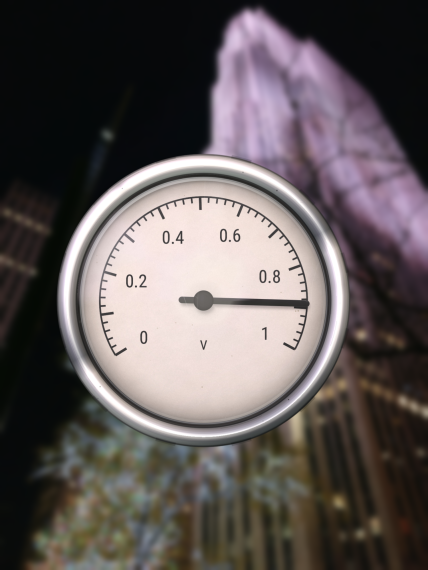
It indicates 0.89 V
